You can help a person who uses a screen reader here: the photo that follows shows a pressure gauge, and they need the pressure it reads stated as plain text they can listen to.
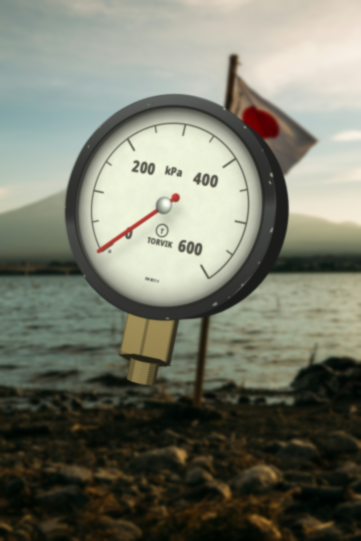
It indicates 0 kPa
